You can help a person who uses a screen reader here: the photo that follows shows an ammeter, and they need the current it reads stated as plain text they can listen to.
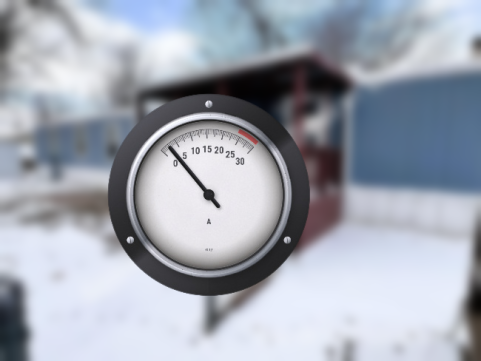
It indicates 2.5 A
